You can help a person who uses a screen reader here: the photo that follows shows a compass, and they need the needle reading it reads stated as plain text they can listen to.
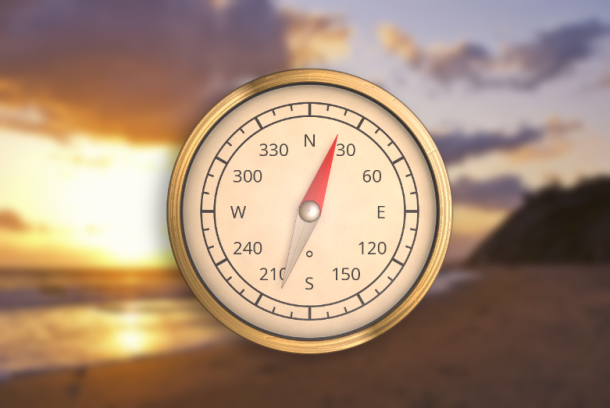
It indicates 20 °
